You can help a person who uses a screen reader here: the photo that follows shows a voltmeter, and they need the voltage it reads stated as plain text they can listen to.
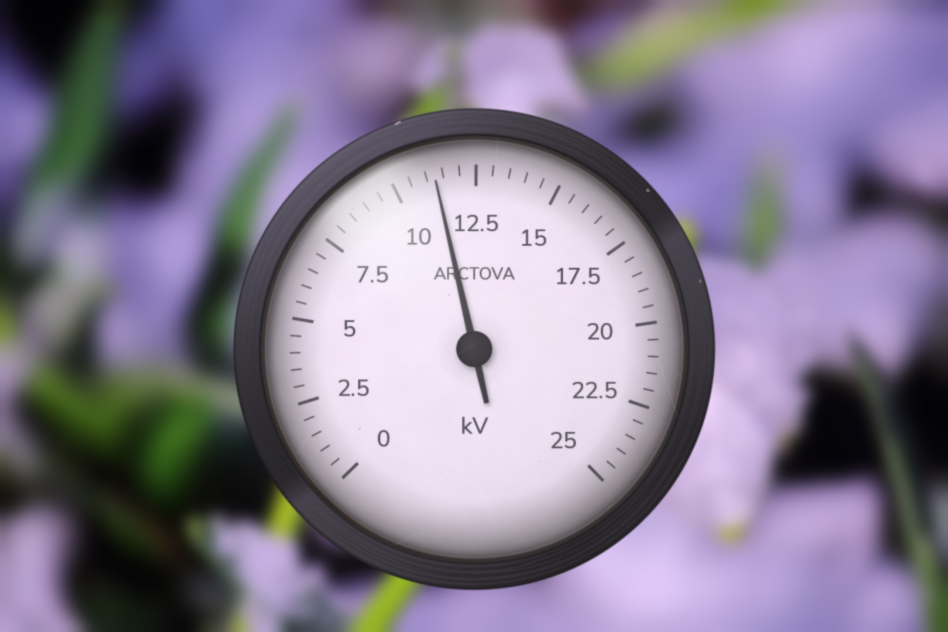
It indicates 11.25 kV
